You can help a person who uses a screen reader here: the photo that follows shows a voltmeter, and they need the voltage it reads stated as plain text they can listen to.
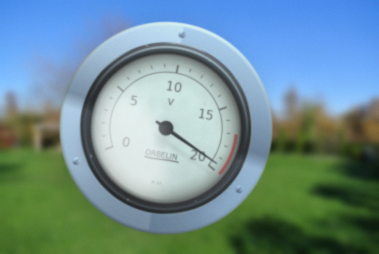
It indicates 19.5 V
